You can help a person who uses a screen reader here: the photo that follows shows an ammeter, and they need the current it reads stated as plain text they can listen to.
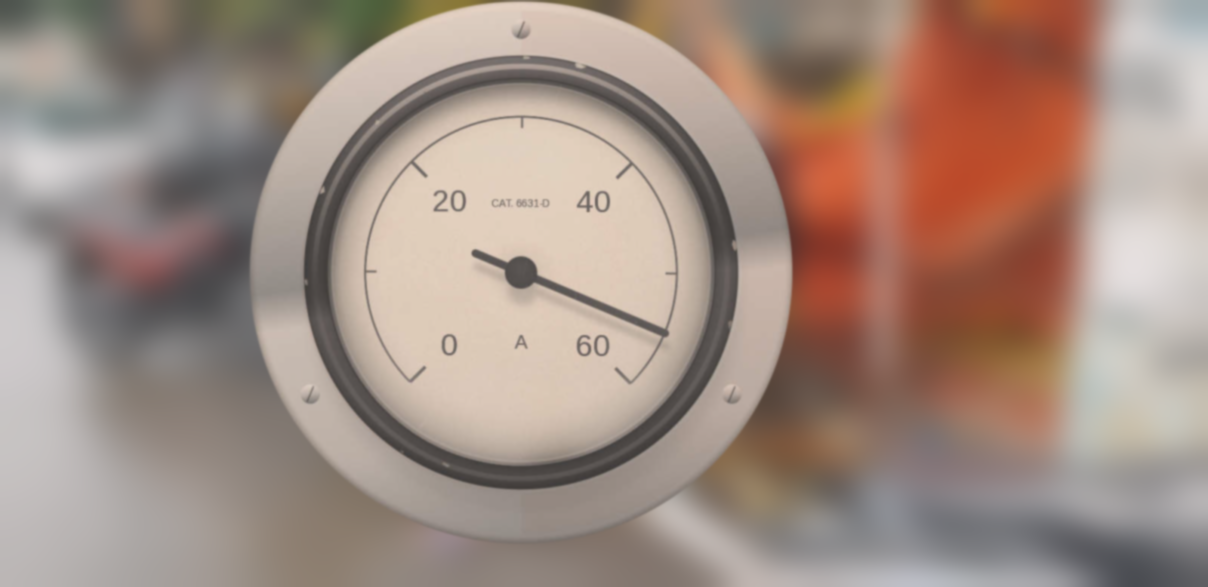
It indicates 55 A
